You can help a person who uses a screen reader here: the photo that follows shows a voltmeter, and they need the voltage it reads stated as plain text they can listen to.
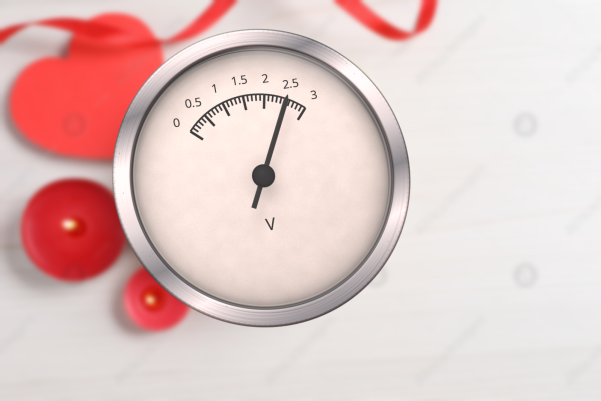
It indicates 2.5 V
